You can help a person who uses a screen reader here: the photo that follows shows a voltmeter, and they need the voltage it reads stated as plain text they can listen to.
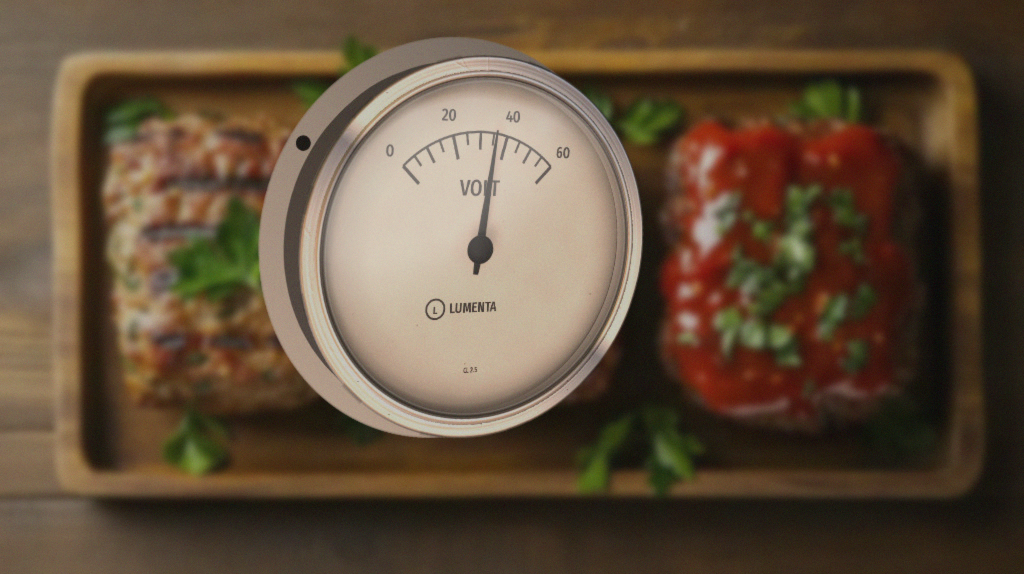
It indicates 35 V
